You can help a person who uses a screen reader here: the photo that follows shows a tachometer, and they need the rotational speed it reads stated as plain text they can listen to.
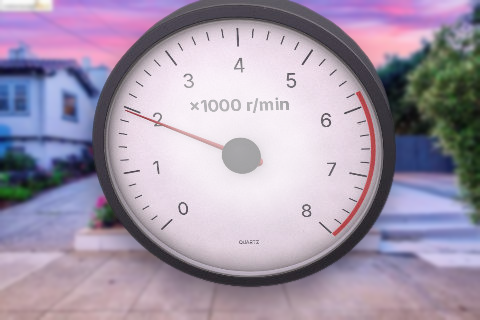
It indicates 2000 rpm
